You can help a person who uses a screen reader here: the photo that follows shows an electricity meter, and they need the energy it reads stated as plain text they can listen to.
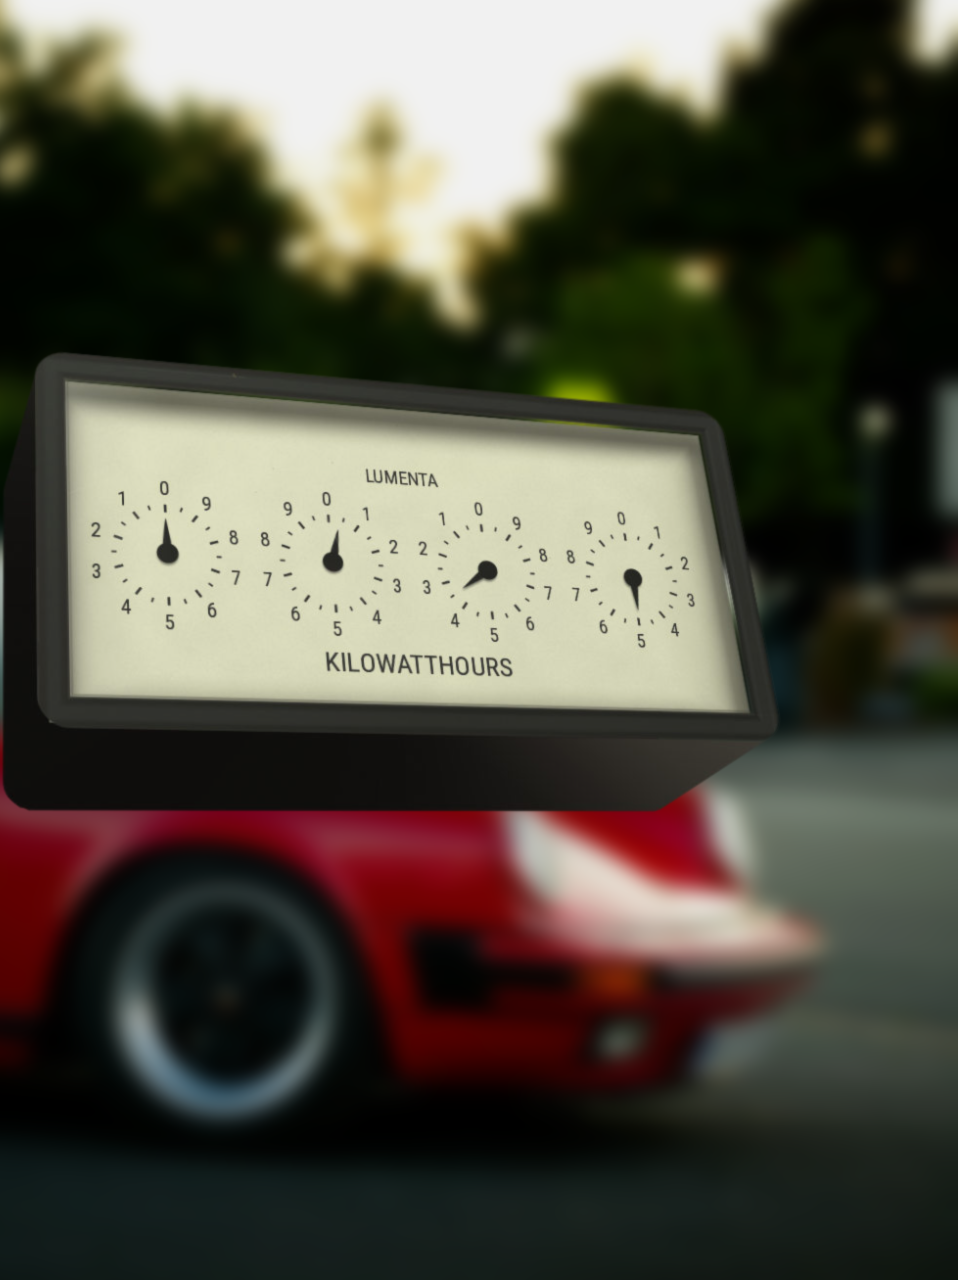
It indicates 35 kWh
